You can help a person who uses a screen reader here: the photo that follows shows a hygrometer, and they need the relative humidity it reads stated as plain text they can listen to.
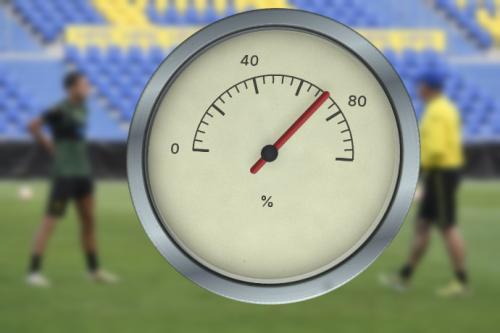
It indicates 72 %
